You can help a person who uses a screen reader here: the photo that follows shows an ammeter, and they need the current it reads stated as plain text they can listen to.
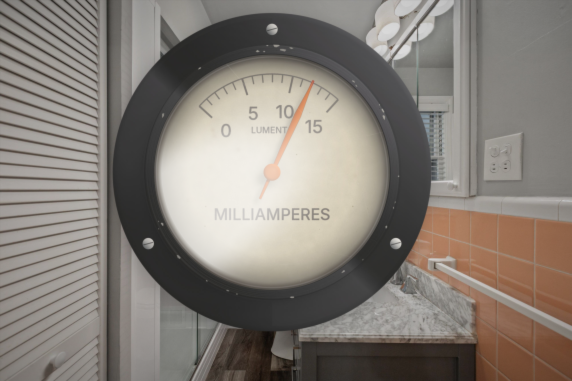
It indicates 12 mA
